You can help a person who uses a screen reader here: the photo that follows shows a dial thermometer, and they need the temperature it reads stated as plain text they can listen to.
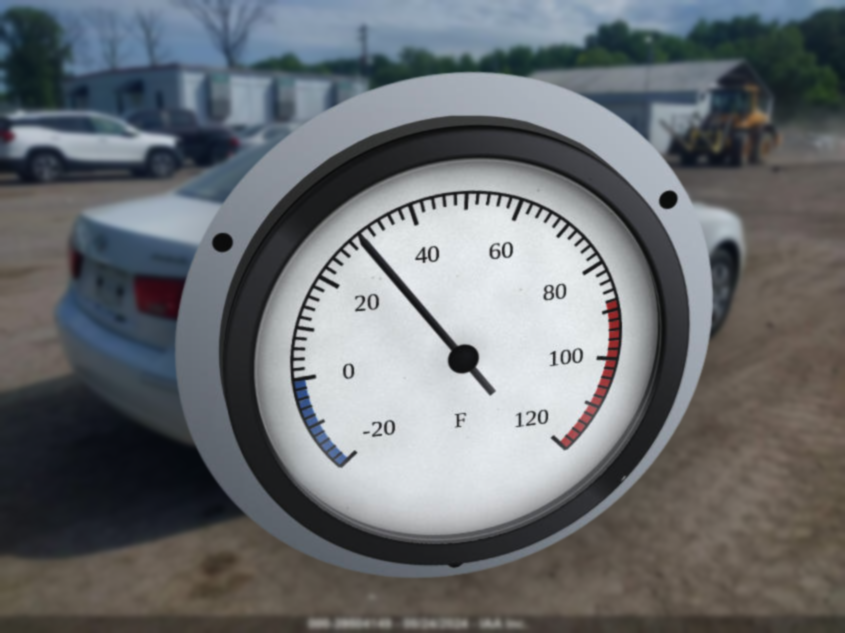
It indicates 30 °F
